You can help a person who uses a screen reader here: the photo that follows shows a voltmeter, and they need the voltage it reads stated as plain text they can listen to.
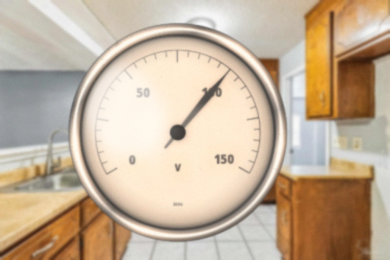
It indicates 100 V
